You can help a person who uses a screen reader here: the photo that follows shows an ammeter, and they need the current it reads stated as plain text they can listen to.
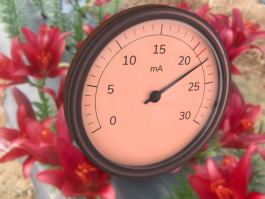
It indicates 22 mA
